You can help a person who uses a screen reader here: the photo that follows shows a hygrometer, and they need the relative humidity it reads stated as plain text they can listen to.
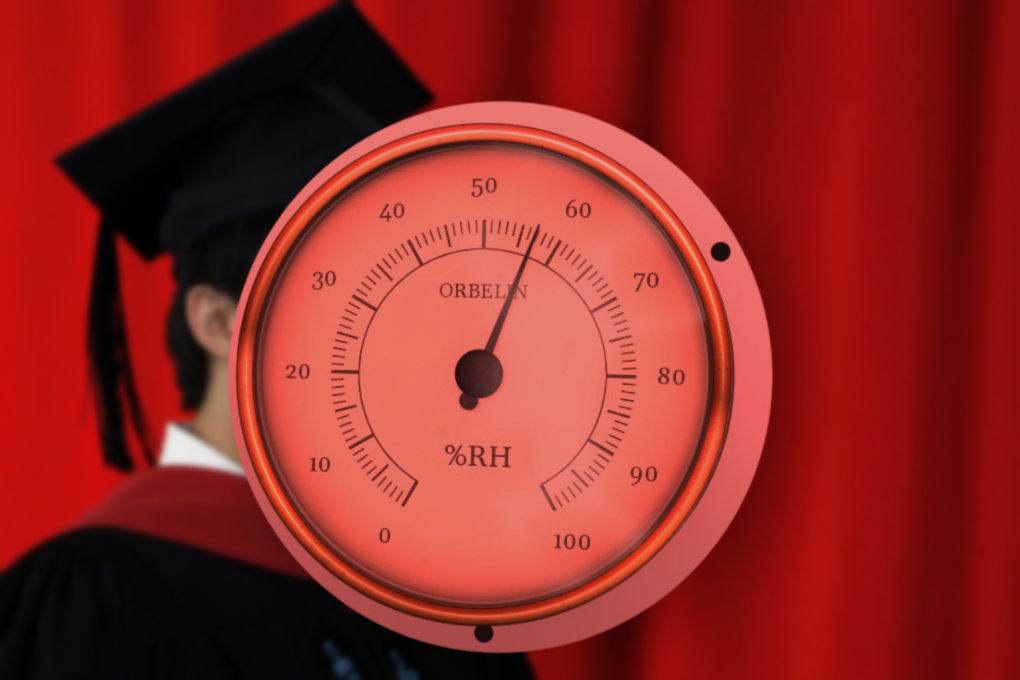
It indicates 57 %
